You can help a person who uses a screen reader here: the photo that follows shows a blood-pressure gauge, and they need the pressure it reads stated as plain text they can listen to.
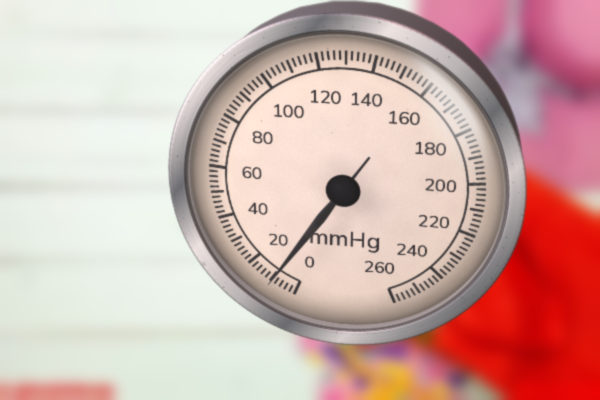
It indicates 10 mmHg
